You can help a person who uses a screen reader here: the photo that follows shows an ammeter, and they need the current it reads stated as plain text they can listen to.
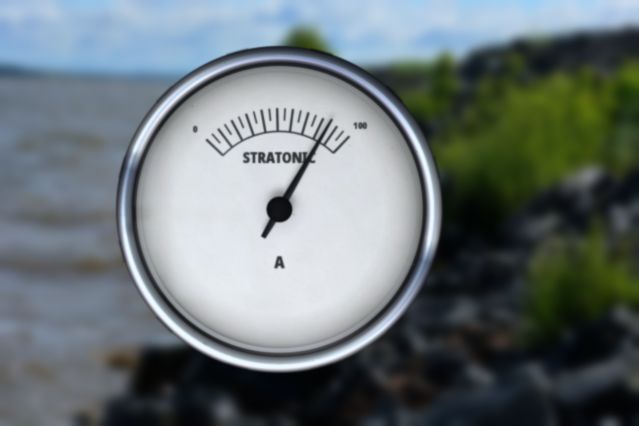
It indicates 85 A
